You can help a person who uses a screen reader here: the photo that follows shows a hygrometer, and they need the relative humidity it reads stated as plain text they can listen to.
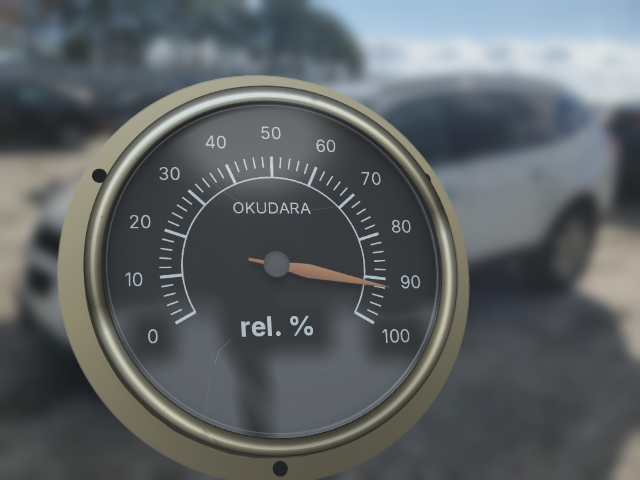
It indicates 92 %
